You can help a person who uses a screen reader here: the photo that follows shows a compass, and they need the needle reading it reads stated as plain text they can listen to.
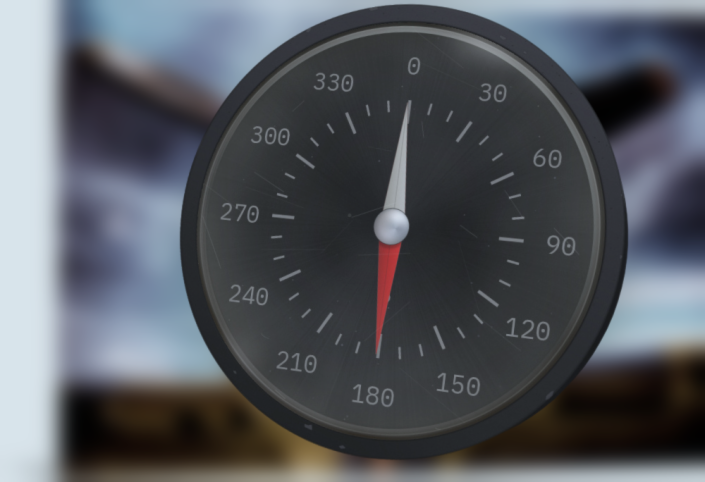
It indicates 180 °
